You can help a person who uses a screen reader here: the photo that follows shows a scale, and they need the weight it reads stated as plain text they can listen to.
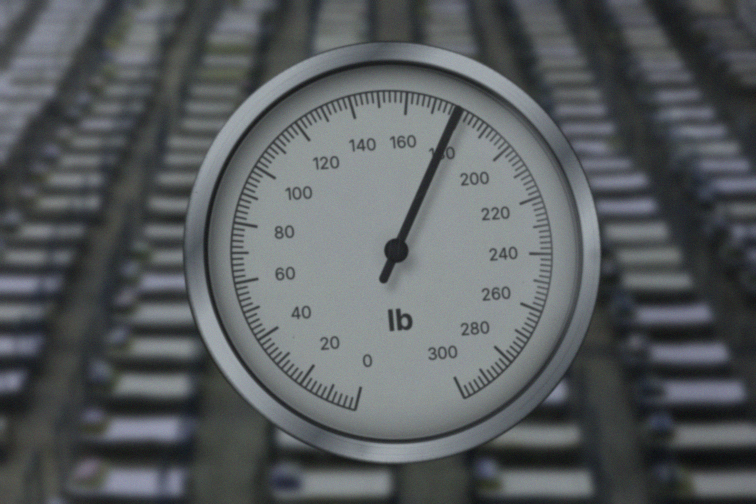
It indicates 178 lb
